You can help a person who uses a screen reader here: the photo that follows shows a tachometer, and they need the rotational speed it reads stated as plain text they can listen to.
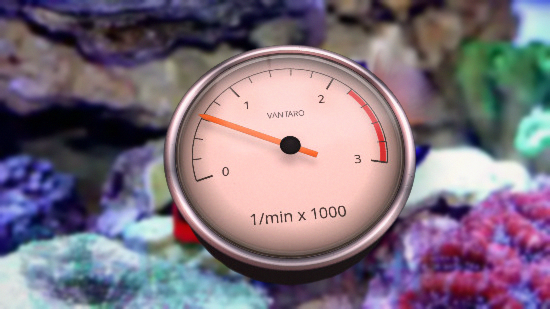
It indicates 600 rpm
